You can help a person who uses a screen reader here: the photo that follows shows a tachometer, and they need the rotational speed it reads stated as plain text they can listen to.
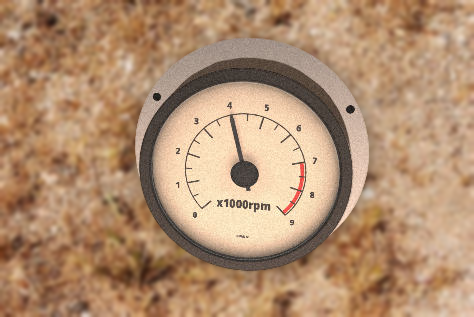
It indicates 4000 rpm
